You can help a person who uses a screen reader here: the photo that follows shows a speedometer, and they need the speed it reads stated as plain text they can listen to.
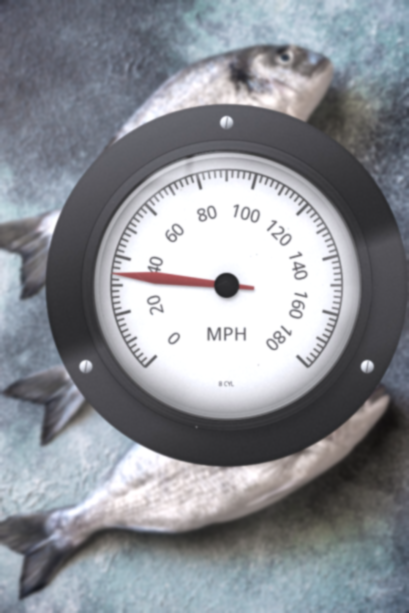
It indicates 34 mph
